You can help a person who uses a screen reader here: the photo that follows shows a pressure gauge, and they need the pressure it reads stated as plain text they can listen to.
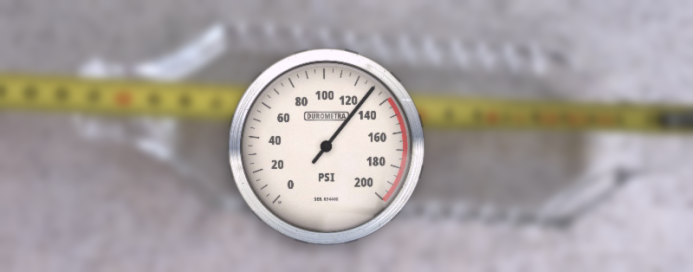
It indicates 130 psi
